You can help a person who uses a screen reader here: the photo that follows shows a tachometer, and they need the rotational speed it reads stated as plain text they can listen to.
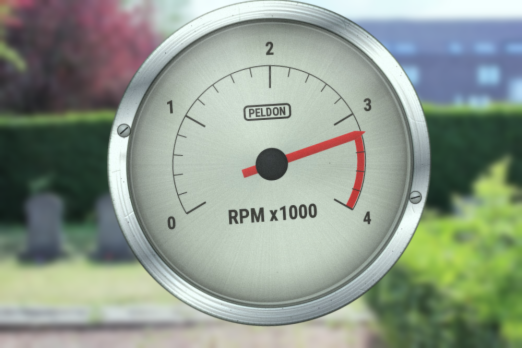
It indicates 3200 rpm
